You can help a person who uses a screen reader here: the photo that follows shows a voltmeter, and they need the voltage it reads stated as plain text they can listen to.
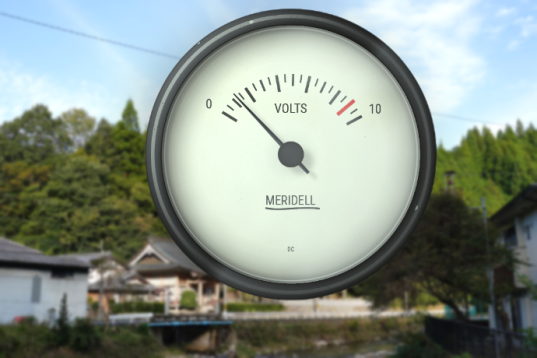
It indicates 1.25 V
